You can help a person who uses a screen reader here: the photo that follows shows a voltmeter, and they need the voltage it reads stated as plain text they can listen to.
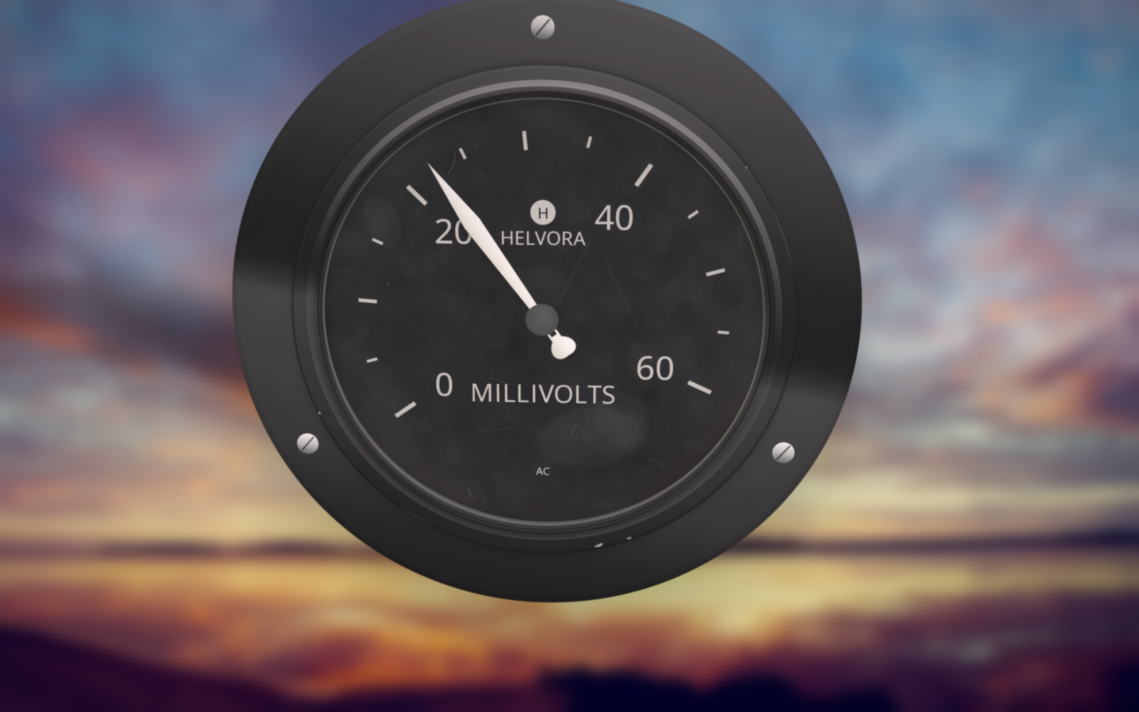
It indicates 22.5 mV
